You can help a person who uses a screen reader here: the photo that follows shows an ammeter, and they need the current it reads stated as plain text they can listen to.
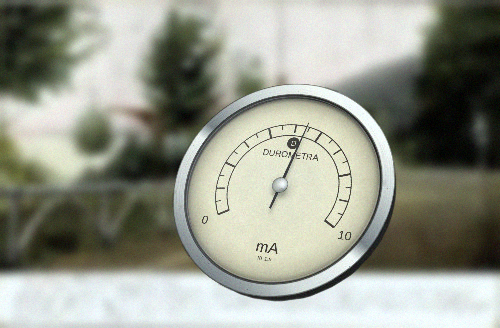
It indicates 5.5 mA
